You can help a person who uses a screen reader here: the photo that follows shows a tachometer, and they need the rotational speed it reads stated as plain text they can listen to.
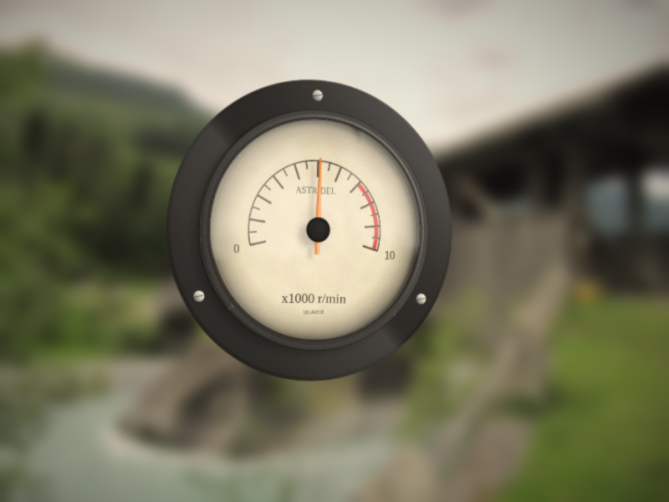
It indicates 5000 rpm
